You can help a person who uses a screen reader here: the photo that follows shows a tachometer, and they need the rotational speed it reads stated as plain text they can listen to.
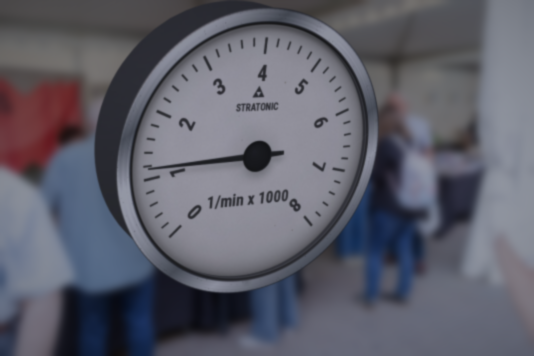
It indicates 1200 rpm
